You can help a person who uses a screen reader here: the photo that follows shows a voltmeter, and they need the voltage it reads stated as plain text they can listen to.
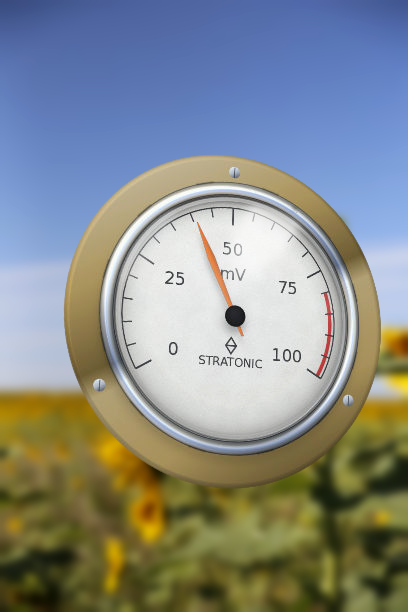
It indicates 40 mV
